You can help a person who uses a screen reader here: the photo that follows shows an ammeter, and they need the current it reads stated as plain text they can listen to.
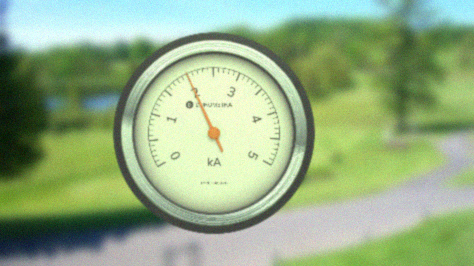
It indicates 2 kA
